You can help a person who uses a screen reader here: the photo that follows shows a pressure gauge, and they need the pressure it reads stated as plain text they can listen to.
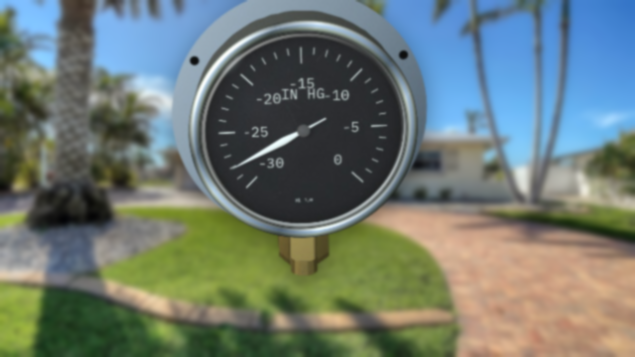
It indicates -28 inHg
